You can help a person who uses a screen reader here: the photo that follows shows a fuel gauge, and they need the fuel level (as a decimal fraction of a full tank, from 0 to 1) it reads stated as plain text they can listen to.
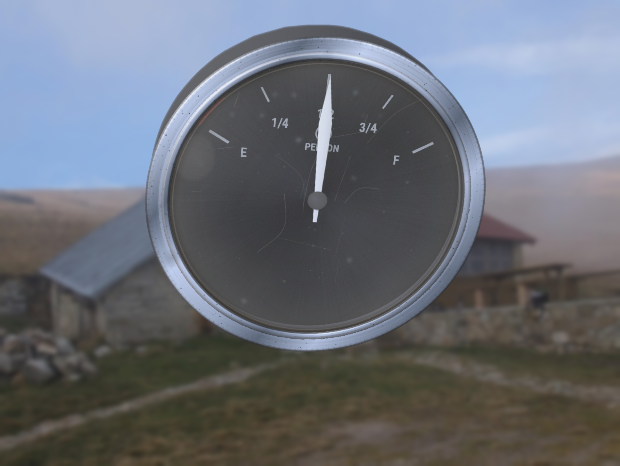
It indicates 0.5
